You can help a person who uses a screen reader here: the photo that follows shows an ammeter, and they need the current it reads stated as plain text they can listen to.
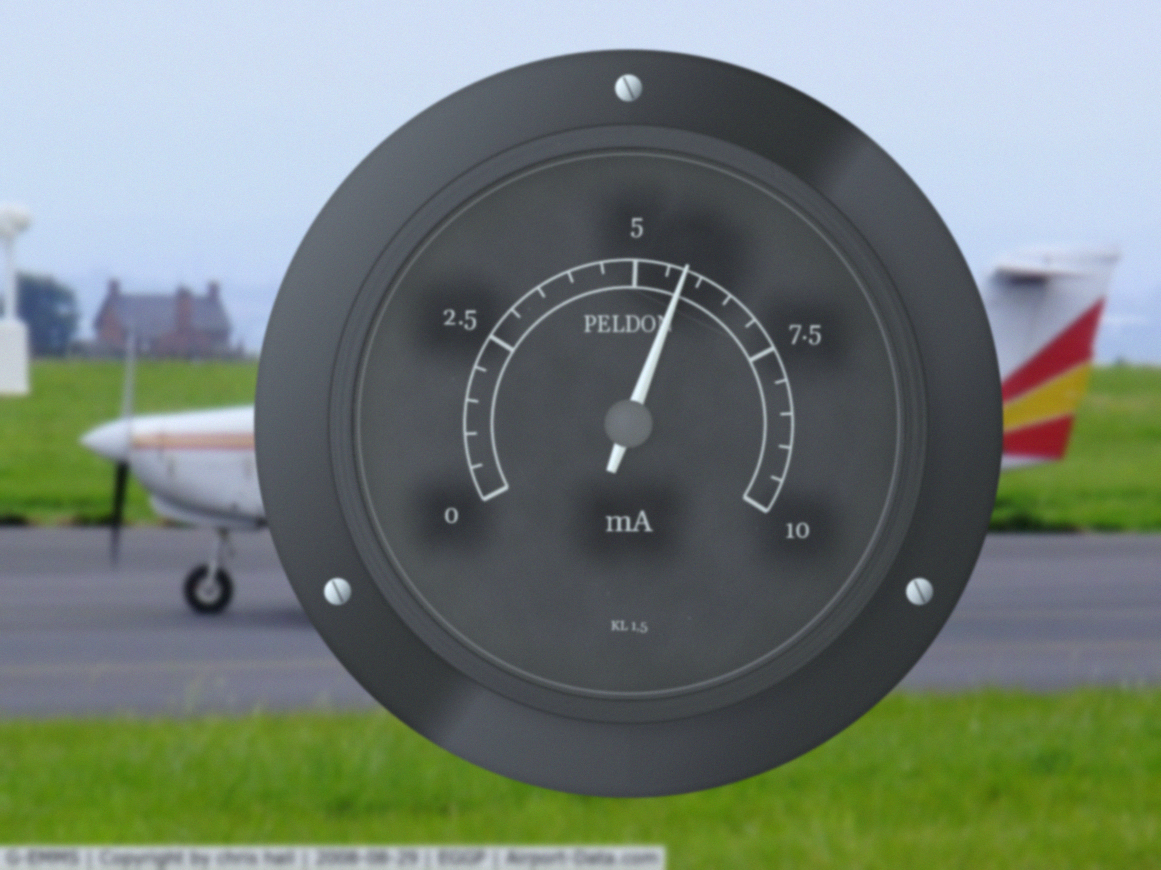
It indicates 5.75 mA
